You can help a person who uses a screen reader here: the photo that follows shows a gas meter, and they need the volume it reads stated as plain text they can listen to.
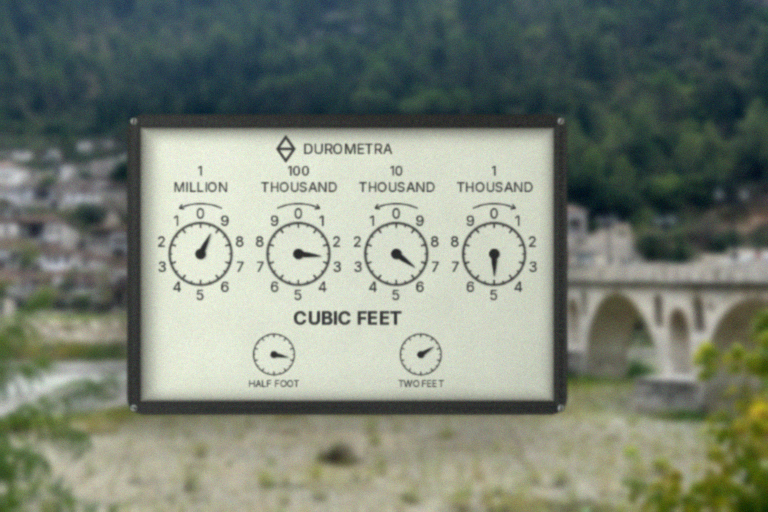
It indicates 926500 ft³
